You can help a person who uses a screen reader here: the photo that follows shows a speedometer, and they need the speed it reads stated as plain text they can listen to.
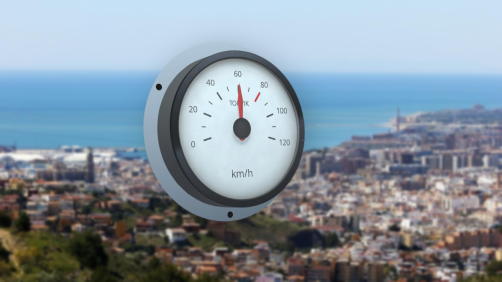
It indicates 60 km/h
